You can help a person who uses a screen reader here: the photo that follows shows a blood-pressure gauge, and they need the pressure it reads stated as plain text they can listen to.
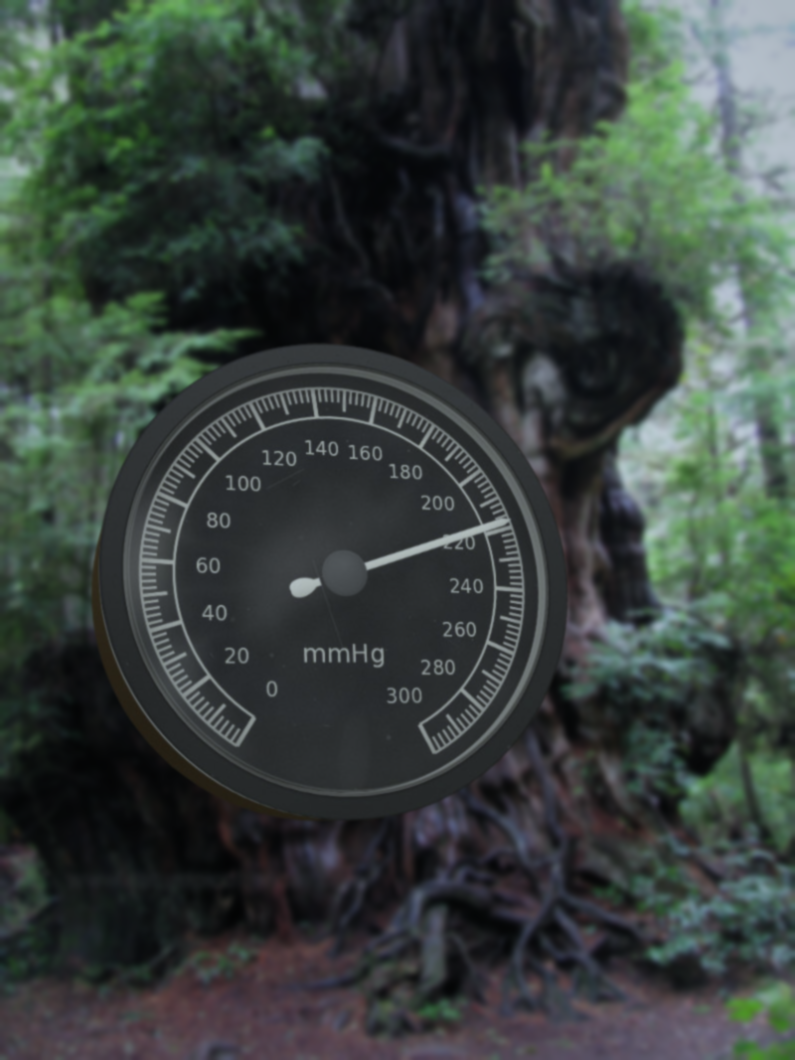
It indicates 218 mmHg
